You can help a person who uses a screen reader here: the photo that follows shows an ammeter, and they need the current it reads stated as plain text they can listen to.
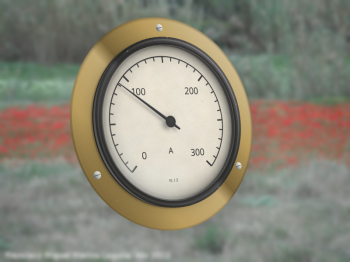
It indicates 90 A
